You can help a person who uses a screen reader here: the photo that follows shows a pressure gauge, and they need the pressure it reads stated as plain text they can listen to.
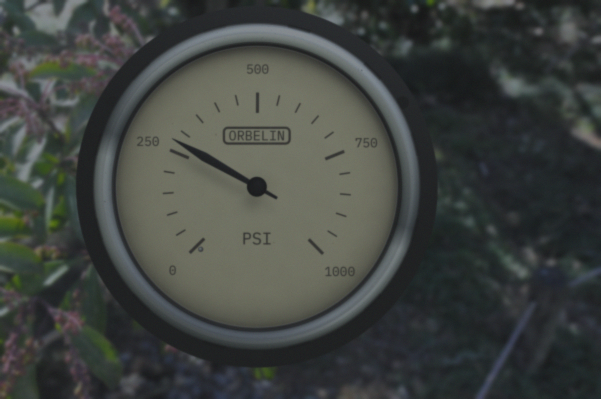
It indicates 275 psi
